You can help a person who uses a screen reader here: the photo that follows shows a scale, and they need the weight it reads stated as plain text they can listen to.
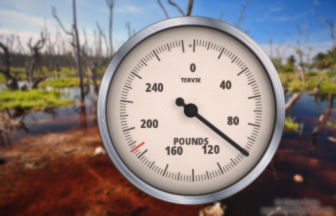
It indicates 100 lb
